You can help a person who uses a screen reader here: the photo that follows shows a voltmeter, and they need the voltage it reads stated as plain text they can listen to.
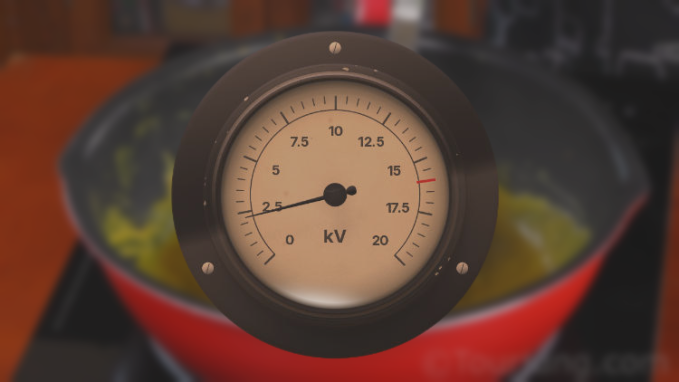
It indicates 2.25 kV
